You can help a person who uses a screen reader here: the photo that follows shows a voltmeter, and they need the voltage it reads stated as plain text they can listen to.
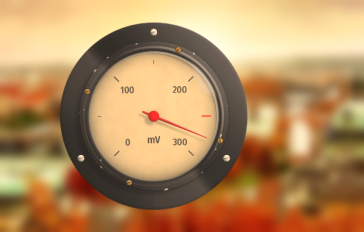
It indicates 275 mV
